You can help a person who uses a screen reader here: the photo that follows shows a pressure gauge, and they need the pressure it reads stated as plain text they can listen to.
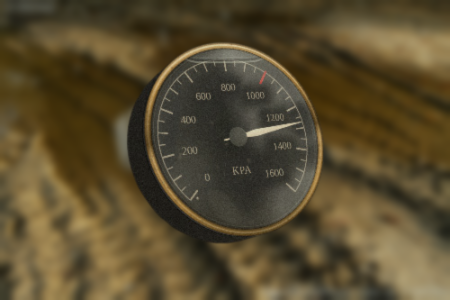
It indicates 1275 kPa
